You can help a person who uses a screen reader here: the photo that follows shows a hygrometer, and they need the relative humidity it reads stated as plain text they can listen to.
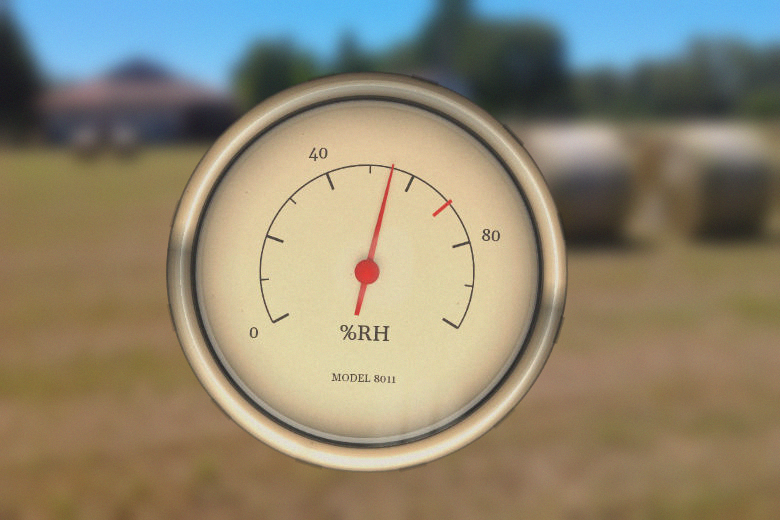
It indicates 55 %
